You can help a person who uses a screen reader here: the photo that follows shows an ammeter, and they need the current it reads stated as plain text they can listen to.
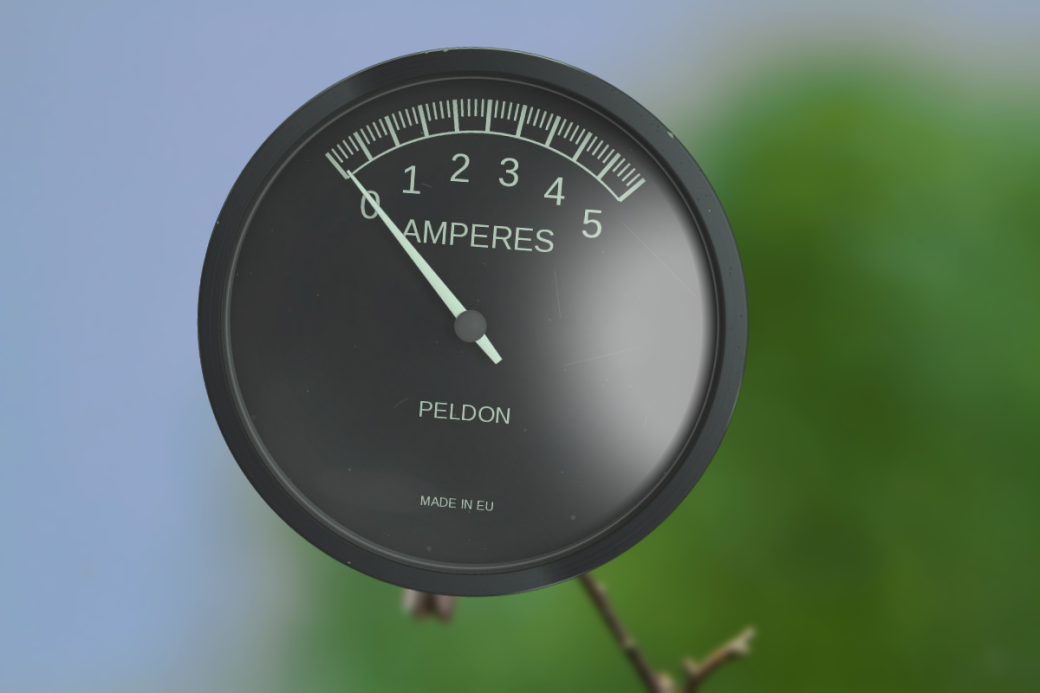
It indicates 0.1 A
